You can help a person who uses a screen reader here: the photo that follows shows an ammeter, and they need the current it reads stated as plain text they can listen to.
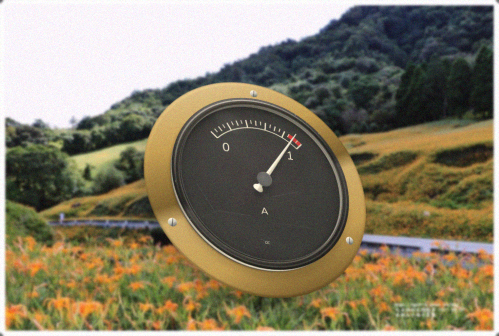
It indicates 0.9 A
